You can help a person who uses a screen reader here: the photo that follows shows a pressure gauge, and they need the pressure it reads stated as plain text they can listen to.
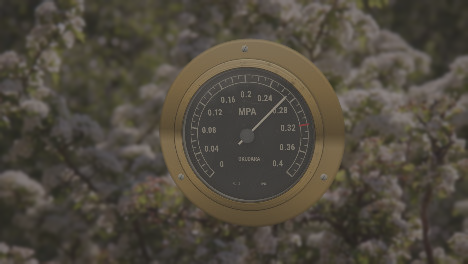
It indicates 0.27 MPa
